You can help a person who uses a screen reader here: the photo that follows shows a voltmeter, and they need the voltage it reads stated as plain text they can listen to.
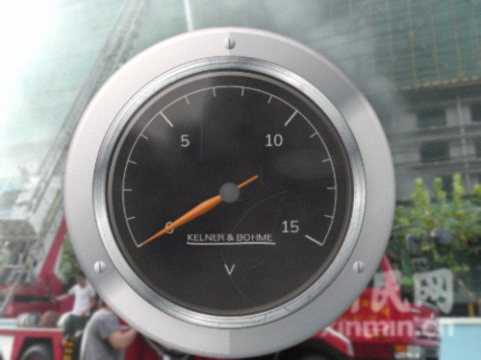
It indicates 0 V
